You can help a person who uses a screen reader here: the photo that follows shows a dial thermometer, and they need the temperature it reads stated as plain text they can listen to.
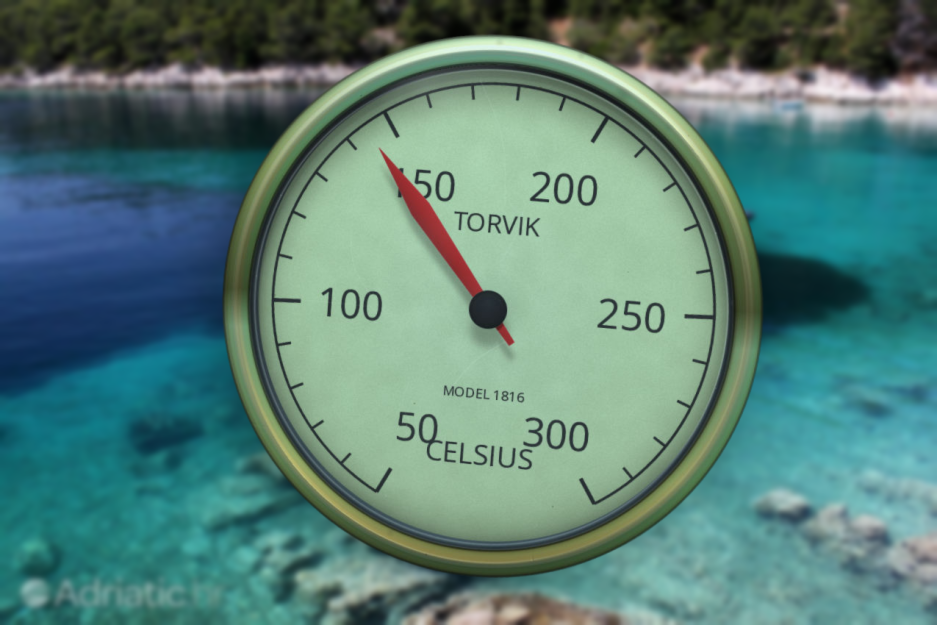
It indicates 145 °C
